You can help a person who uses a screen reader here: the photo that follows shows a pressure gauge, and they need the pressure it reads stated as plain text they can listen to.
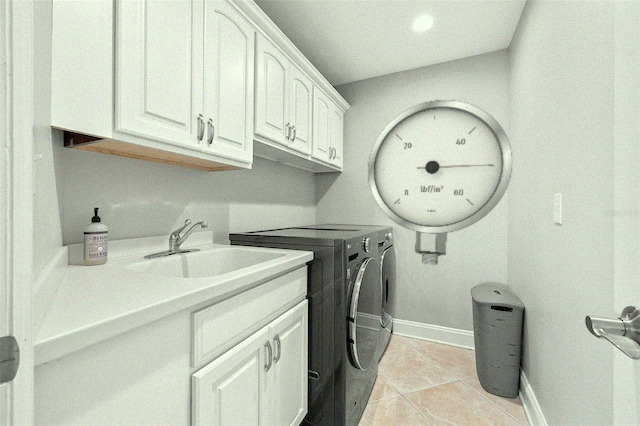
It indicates 50 psi
